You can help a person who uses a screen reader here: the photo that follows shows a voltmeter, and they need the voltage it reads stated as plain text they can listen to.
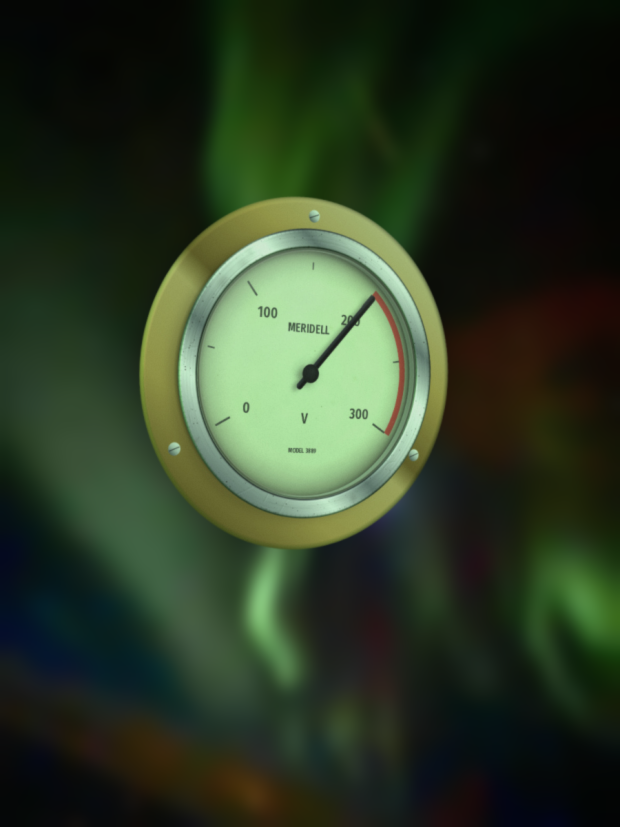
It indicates 200 V
